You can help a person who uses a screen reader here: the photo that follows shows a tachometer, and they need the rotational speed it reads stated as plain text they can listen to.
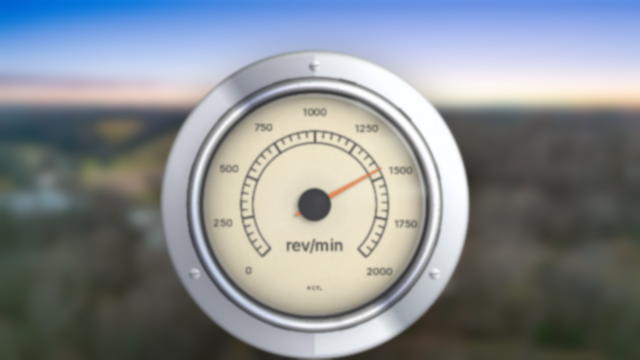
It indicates 1450 rpm
